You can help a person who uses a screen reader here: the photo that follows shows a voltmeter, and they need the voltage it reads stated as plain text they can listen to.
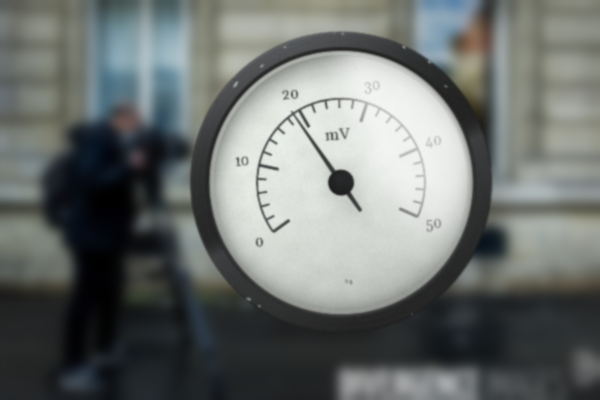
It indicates 19 mV
